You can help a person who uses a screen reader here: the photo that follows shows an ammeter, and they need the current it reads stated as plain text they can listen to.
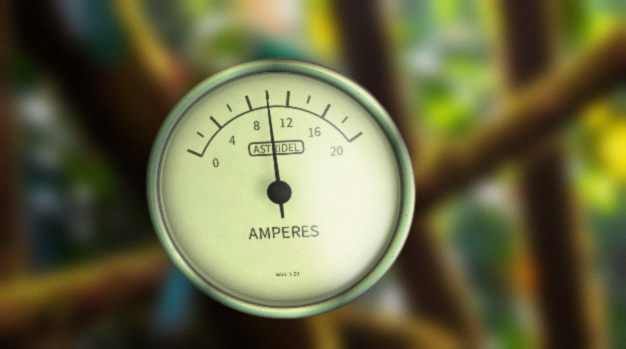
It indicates 10 A
